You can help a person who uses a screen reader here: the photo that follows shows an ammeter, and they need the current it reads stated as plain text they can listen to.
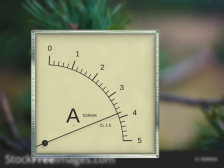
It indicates 3.8 A
